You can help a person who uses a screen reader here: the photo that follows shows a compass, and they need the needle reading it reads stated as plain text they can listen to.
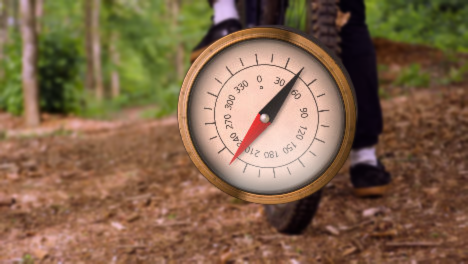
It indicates 225 °
